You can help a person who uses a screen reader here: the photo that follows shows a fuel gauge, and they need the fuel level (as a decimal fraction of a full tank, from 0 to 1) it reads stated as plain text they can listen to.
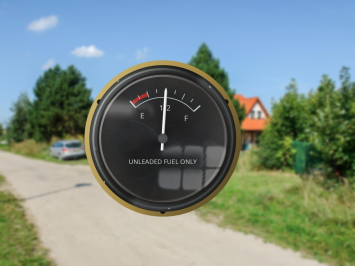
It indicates 0.5
